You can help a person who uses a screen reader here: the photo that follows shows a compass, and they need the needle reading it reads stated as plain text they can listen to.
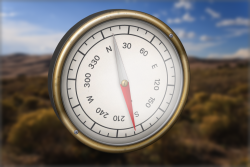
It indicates 190 °
